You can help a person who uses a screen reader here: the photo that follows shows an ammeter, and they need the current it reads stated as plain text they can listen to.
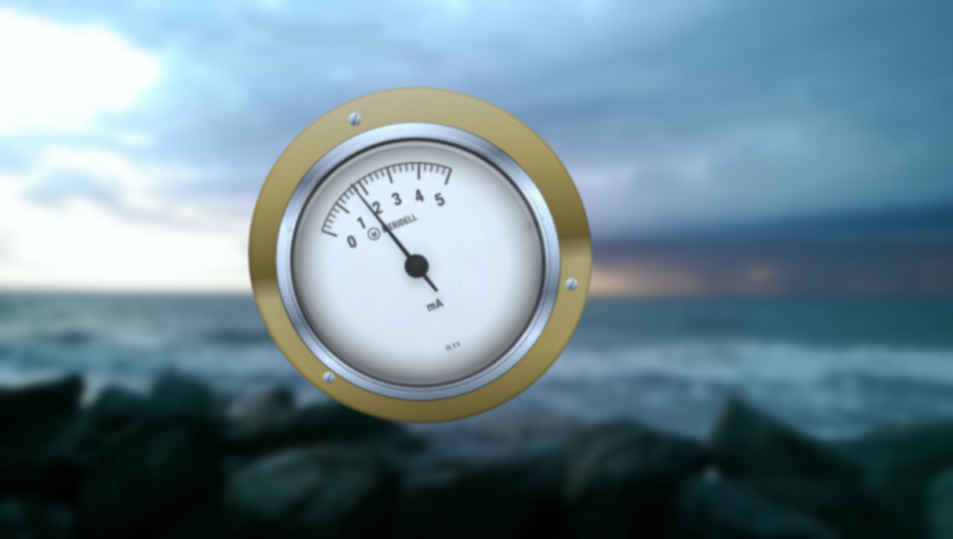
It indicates 1.8 mA
